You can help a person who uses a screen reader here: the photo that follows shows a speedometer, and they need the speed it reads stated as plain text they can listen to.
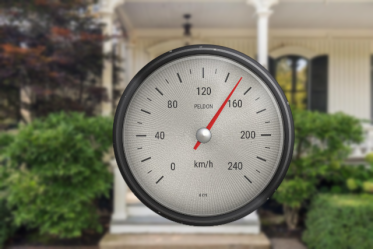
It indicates 150 km/h
